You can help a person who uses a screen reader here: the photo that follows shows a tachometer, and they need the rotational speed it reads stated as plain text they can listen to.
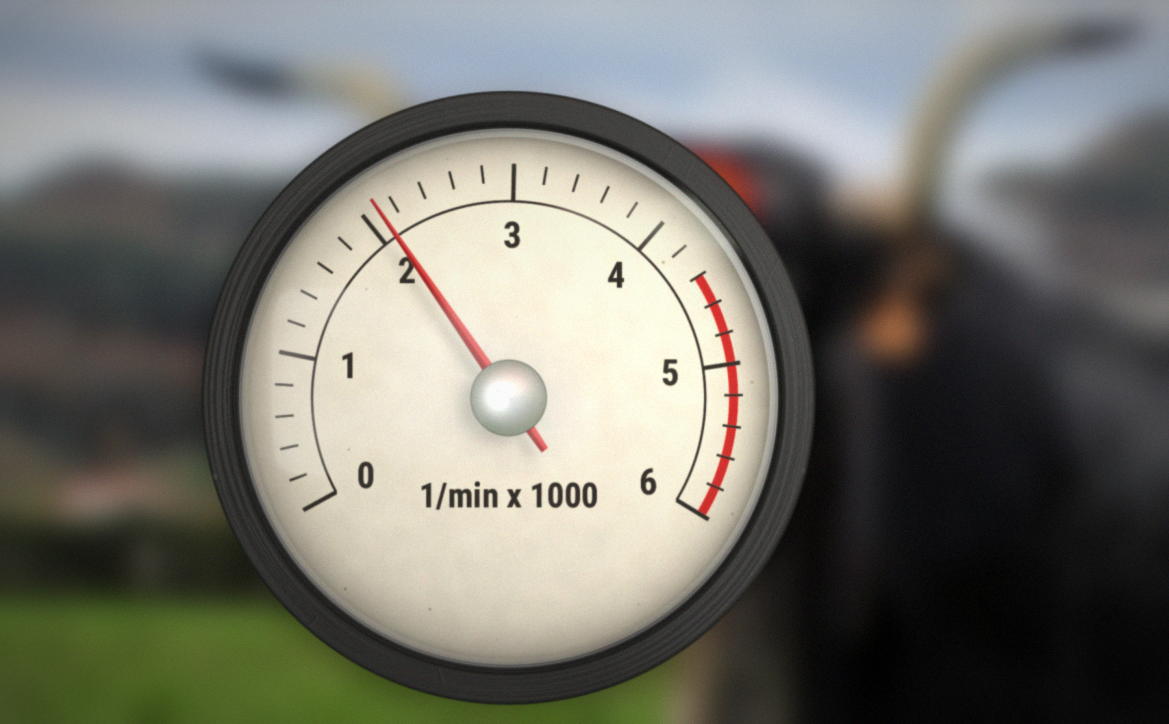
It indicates 2100 rpm
